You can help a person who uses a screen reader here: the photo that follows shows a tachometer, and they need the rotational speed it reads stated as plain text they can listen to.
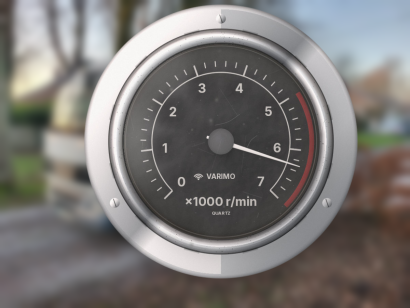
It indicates 6300 rpm
